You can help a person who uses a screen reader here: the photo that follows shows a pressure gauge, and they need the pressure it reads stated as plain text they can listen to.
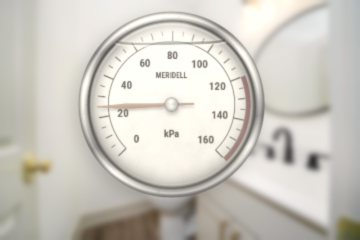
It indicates 25 kPa
